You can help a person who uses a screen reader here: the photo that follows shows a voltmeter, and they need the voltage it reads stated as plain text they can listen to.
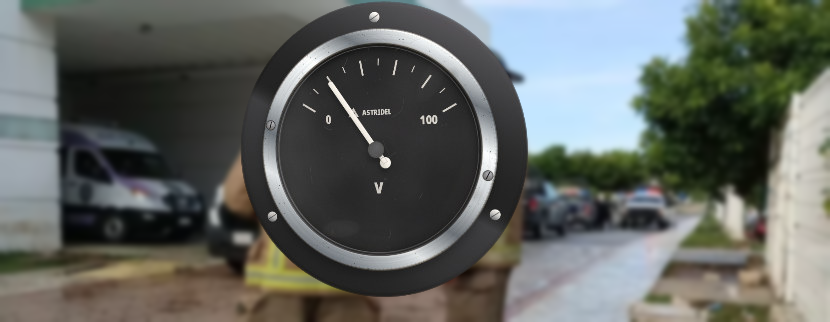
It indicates 20 V
